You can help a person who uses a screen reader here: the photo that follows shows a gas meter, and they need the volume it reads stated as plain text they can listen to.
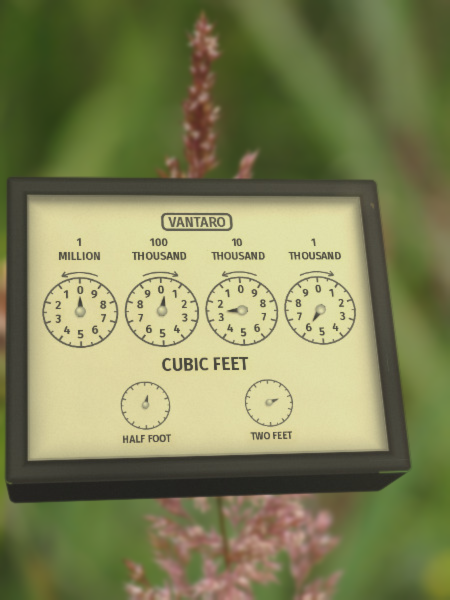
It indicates 2600 ft³
